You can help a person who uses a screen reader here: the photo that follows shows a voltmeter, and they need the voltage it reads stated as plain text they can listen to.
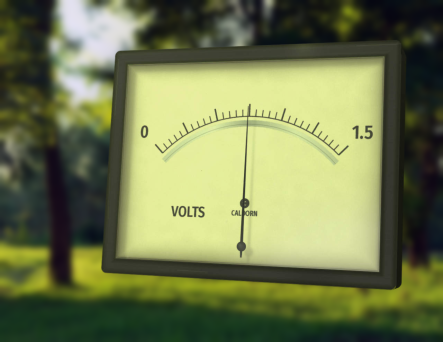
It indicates 0.75 V
